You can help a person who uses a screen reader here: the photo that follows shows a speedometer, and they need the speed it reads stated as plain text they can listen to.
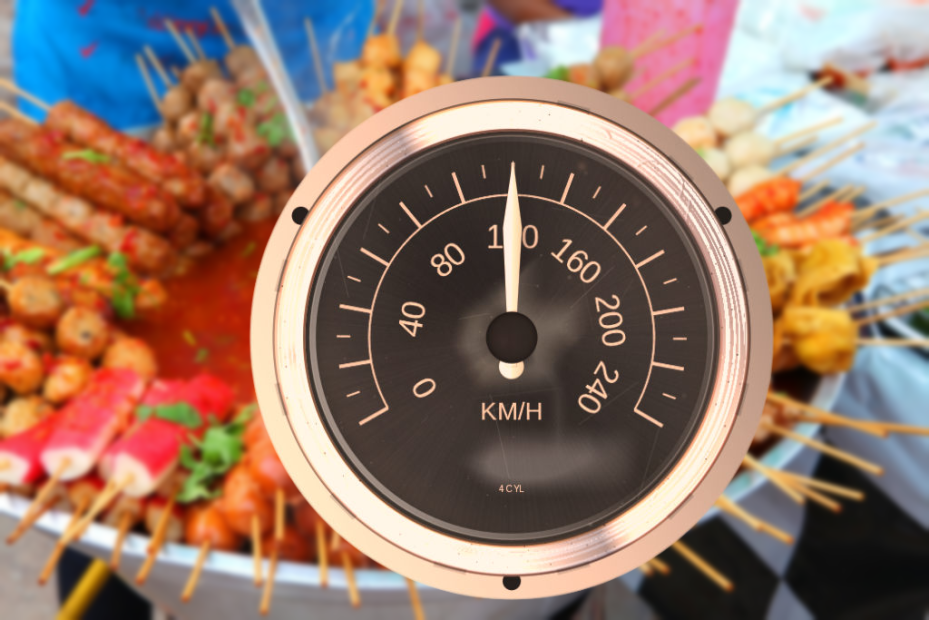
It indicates 120 km/h
